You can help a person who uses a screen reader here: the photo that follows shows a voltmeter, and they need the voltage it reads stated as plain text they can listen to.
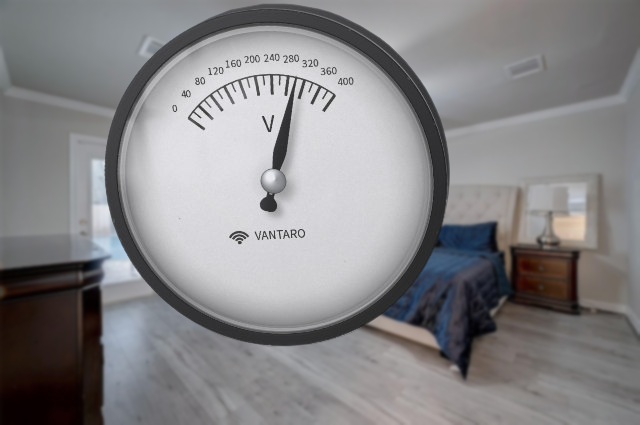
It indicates 300 V
